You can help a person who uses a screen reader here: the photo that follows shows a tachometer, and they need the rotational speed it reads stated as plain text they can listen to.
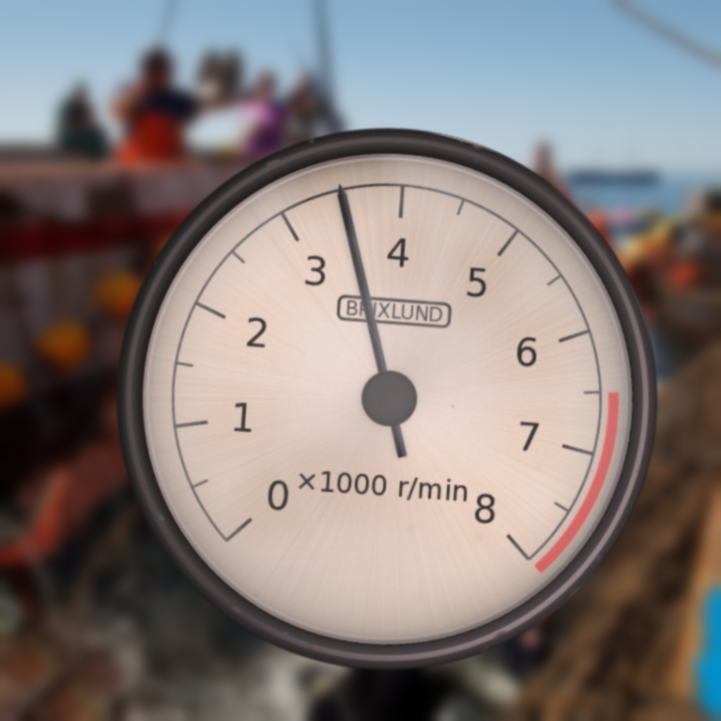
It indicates 3500 rpm
